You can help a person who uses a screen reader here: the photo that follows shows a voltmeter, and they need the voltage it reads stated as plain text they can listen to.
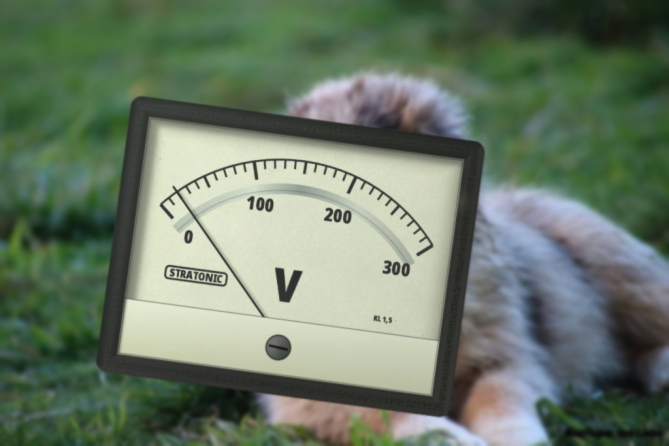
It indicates 20 V
